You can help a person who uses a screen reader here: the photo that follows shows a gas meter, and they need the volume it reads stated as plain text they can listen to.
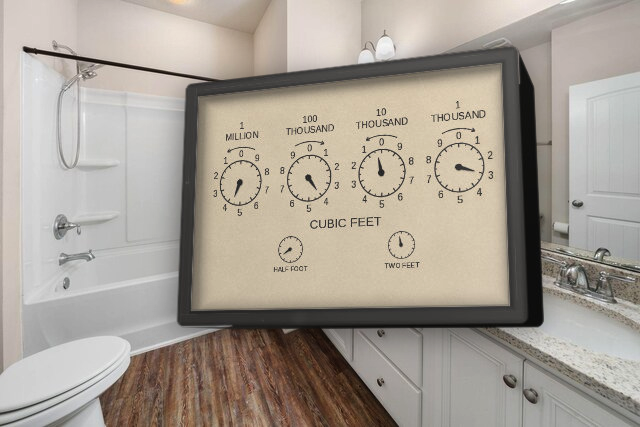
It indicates 440300 ft³
